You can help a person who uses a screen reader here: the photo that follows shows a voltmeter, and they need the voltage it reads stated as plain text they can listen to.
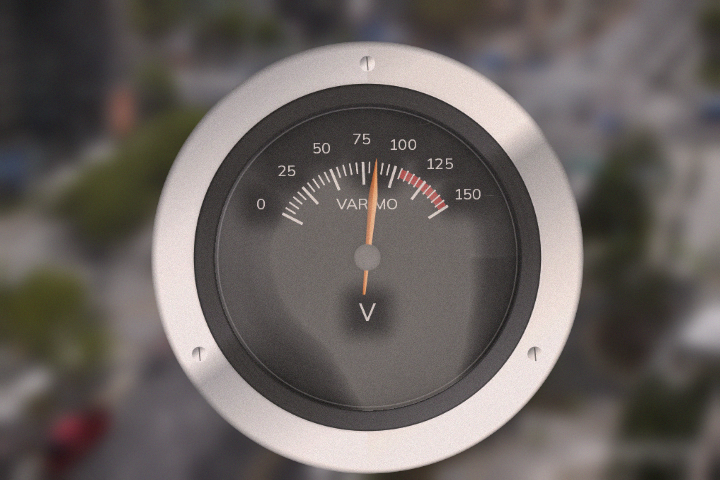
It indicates 85 V
